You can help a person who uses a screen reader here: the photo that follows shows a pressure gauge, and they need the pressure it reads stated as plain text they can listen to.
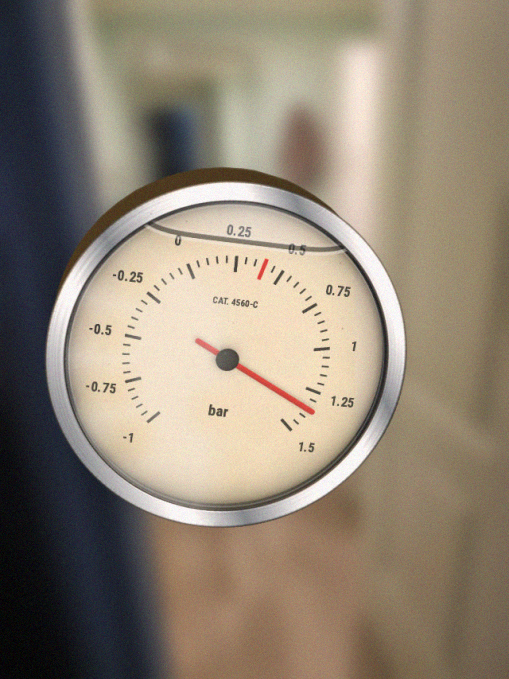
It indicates 1.35 bar
